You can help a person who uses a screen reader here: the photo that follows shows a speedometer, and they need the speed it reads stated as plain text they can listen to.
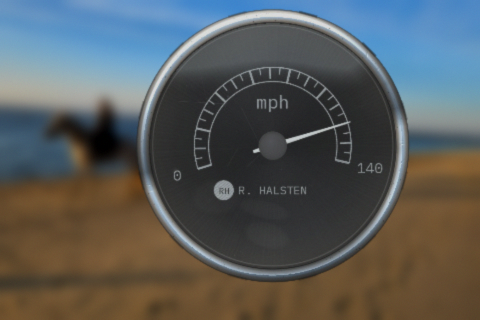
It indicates 120 mph
